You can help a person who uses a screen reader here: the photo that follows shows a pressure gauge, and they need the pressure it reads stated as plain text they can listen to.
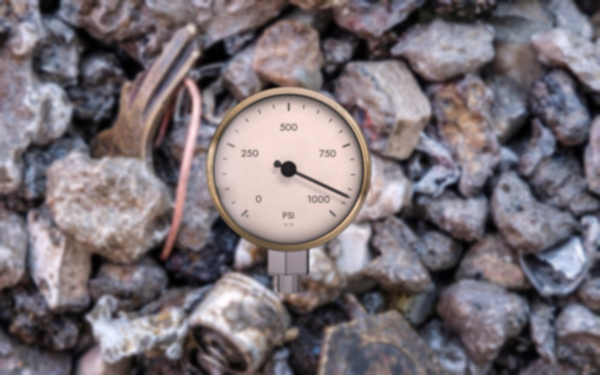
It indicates 925 psi
